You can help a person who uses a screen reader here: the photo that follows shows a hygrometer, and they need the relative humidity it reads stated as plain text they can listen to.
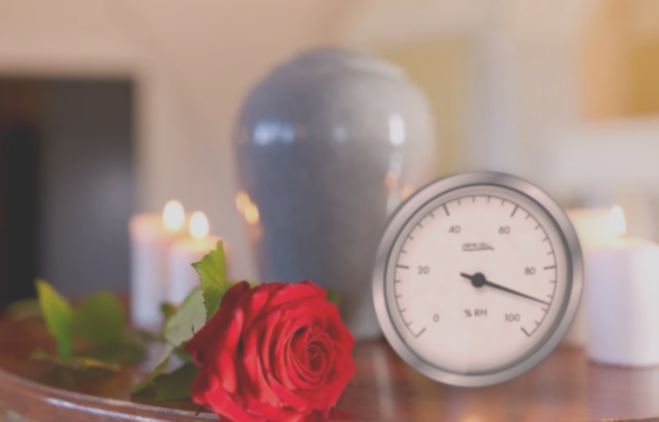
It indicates 90 %
